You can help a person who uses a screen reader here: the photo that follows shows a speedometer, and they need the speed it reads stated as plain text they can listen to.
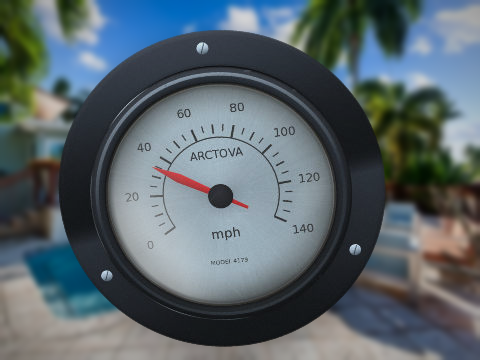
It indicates 35 mph
